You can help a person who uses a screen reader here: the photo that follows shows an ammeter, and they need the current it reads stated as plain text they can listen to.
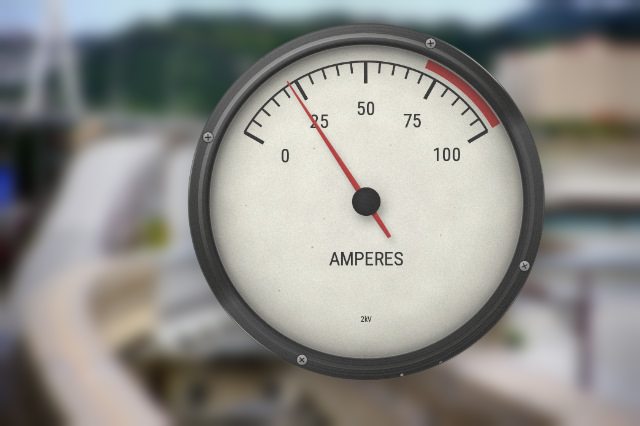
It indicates 22.5 A
